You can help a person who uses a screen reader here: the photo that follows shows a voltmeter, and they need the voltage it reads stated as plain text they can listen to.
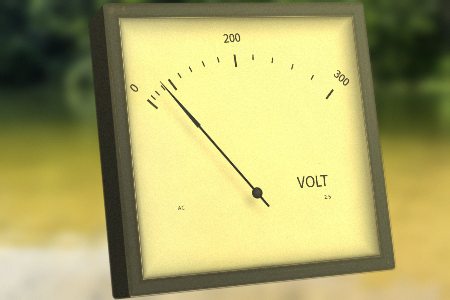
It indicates 80 V
